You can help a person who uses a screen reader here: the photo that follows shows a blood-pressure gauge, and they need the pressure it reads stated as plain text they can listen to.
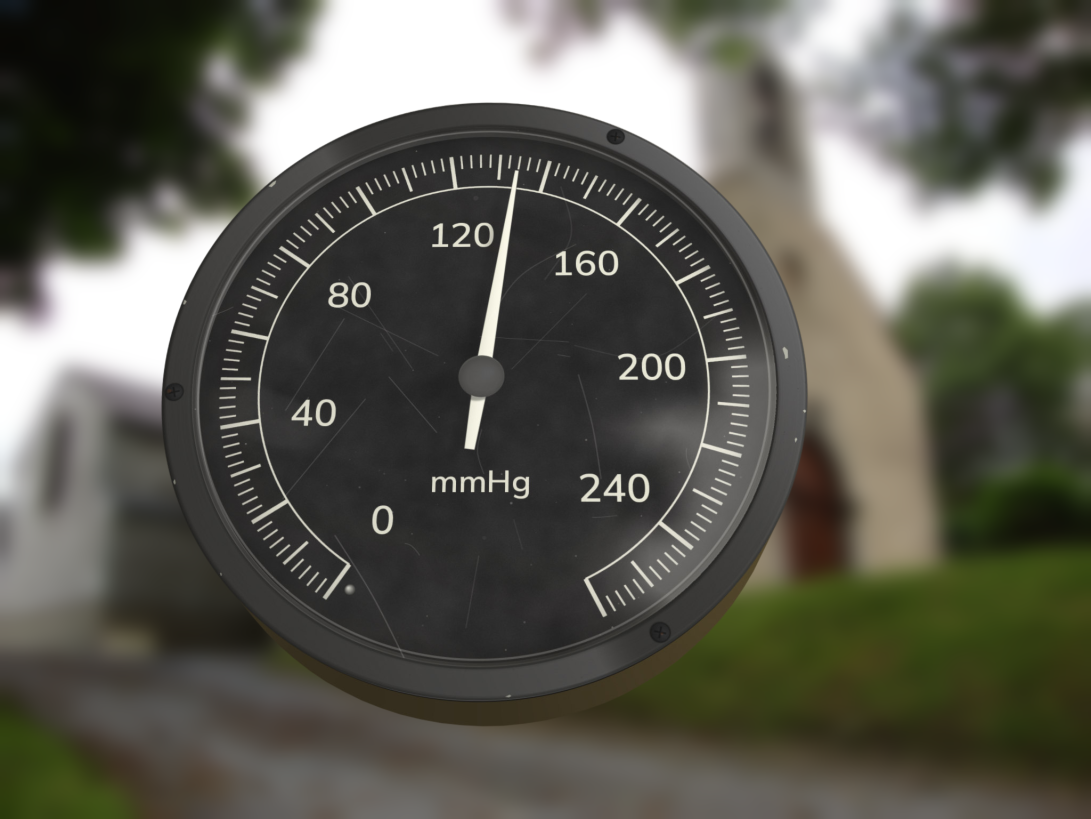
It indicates 134 mmHg
